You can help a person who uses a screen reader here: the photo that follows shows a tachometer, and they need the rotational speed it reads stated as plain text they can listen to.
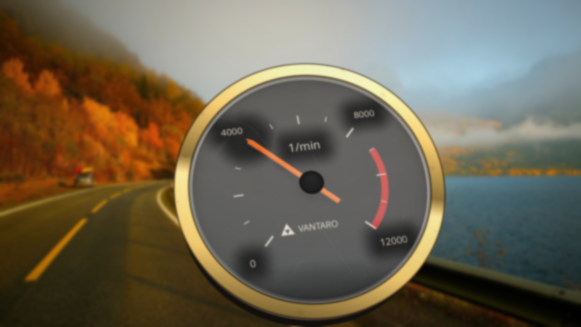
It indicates 4000 rpm
